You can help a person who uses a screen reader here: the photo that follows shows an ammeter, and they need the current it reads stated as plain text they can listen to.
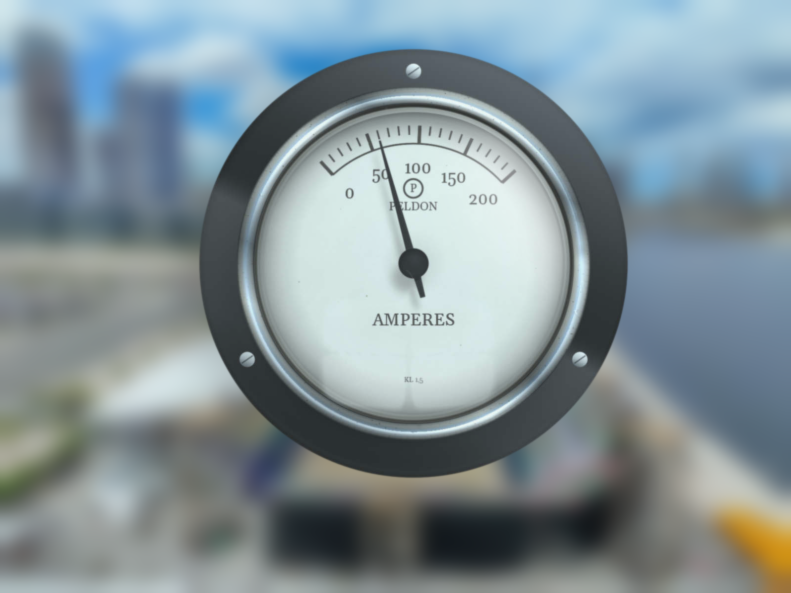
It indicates 60 A
